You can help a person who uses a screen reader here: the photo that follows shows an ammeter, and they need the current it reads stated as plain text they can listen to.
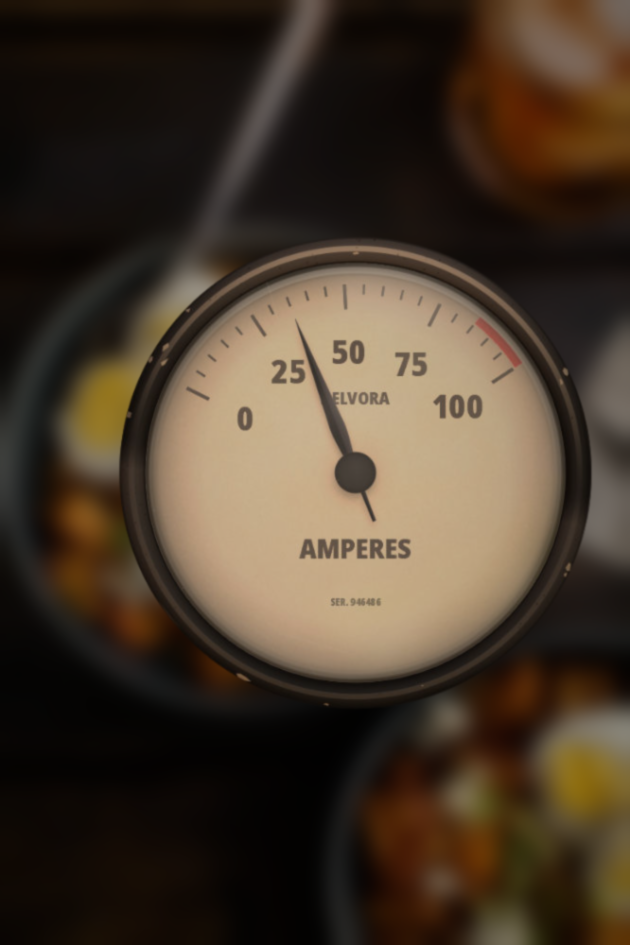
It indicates 35 A
